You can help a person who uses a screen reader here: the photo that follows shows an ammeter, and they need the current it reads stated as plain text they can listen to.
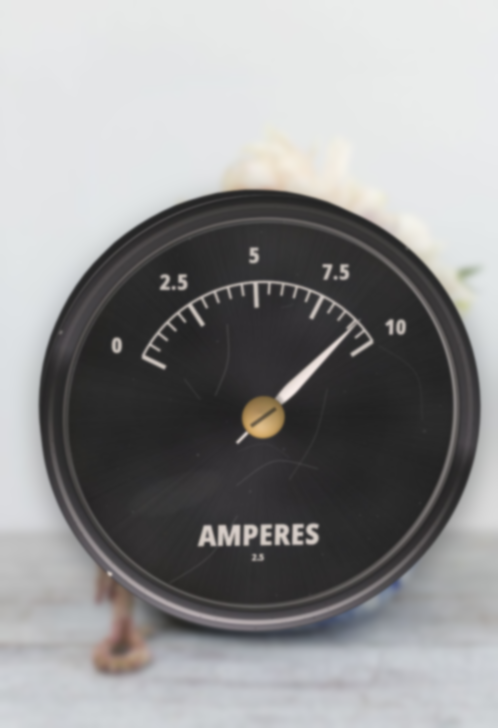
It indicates 9 A
